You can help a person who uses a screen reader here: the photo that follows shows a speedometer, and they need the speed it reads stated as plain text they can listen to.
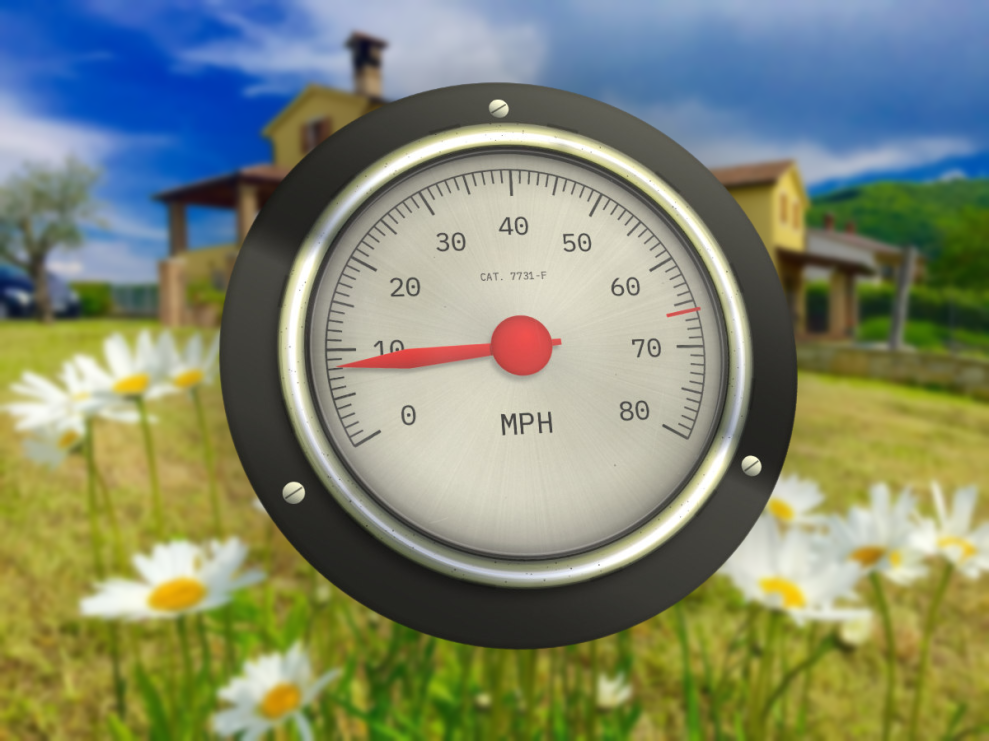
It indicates 8 mph
